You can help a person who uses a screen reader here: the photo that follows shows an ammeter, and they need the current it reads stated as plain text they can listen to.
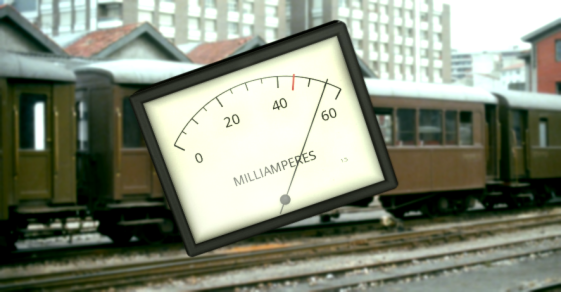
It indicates 55 mA
